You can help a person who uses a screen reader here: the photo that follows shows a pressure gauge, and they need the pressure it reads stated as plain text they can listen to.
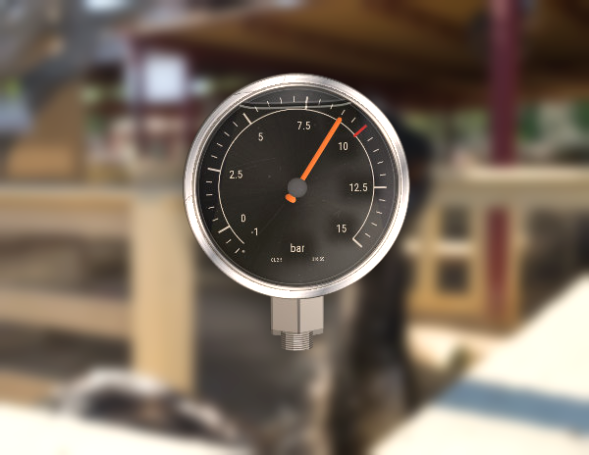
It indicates 9 bar
